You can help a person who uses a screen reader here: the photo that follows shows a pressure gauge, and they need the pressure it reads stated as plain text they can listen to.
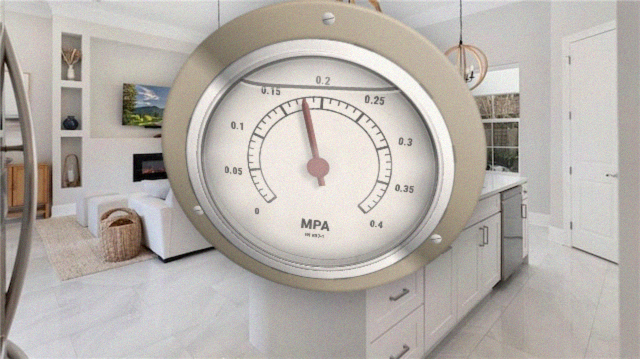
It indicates 0.18 MPa
